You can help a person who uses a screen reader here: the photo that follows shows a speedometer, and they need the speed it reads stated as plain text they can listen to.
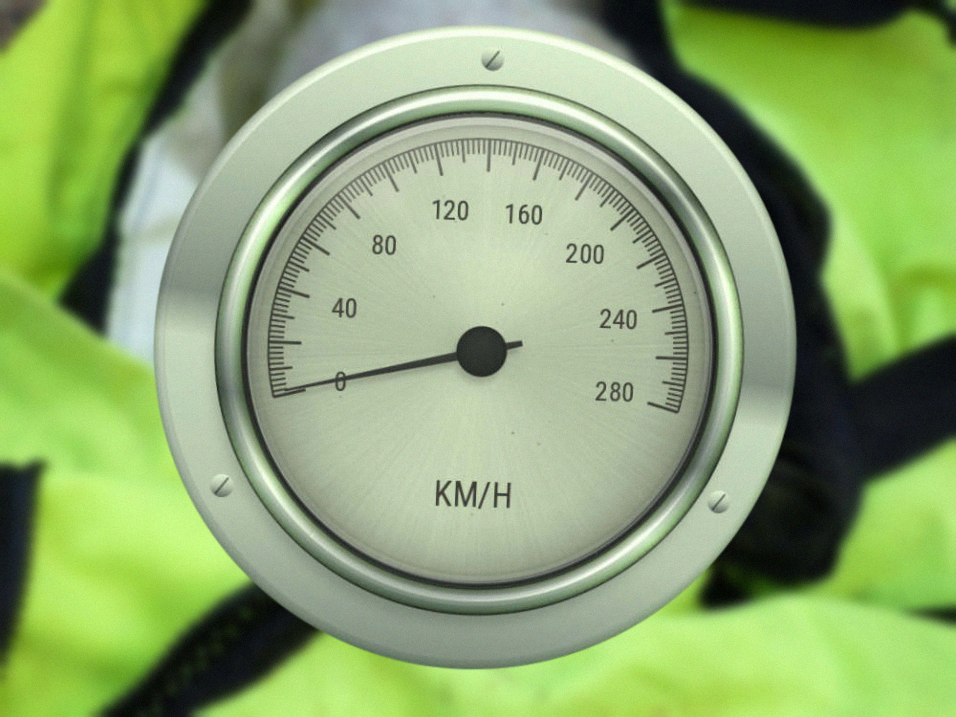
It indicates 2 km/h
